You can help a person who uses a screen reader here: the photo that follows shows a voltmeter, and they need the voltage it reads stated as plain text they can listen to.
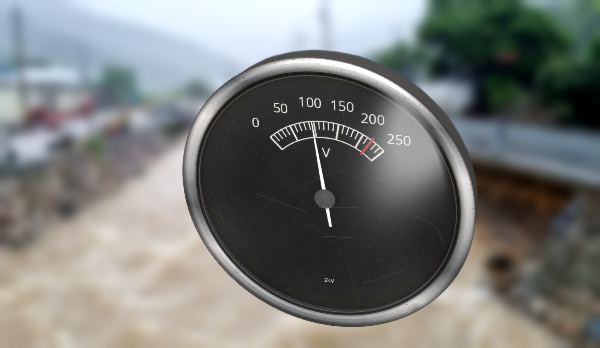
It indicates 100 V
